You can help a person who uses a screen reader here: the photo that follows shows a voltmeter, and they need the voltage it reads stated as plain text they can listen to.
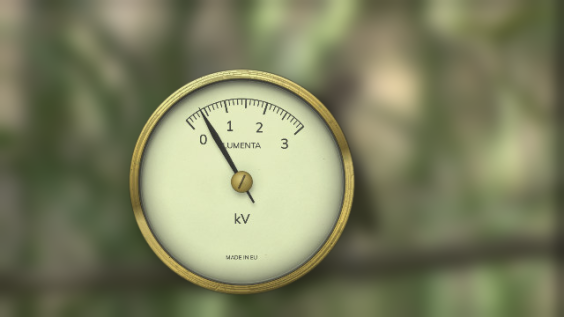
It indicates 0.4 kV
